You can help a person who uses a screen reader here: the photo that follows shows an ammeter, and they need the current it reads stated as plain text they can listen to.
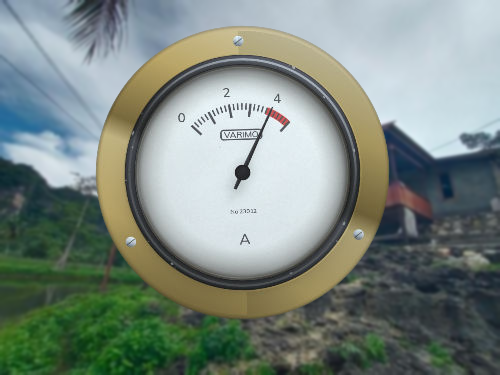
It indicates 4 A
